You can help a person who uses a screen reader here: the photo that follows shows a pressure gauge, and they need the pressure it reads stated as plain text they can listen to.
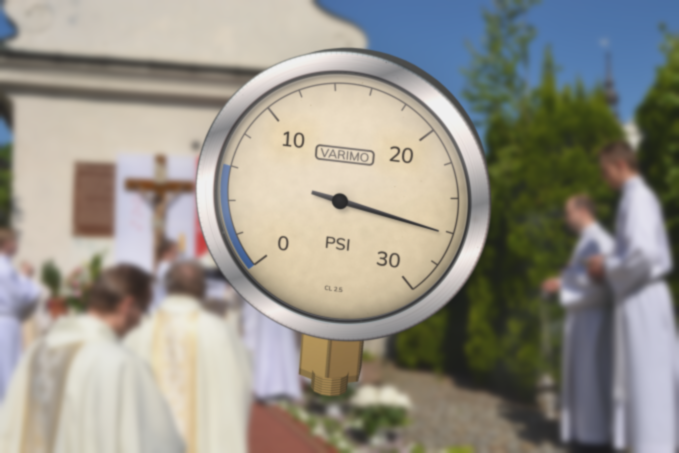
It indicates 26 psi
